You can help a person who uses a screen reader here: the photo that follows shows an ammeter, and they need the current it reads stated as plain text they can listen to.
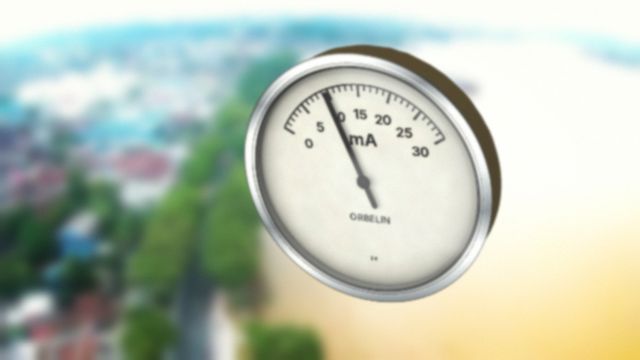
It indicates 10 mA
